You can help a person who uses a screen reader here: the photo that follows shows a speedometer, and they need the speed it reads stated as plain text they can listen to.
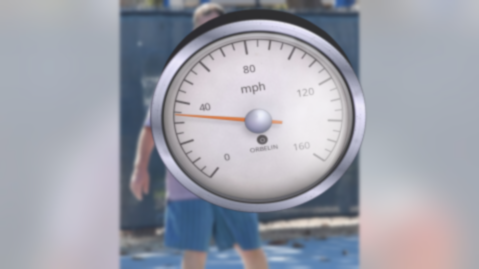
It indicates 35 mph
